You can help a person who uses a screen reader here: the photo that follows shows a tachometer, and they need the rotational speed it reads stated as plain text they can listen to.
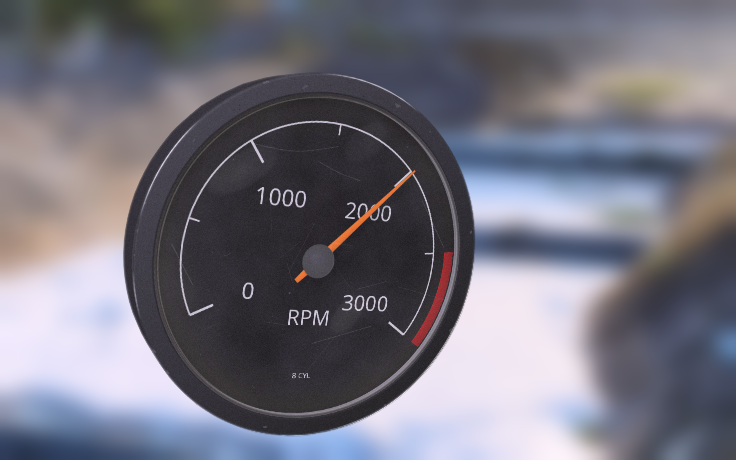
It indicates 2000 rpm
